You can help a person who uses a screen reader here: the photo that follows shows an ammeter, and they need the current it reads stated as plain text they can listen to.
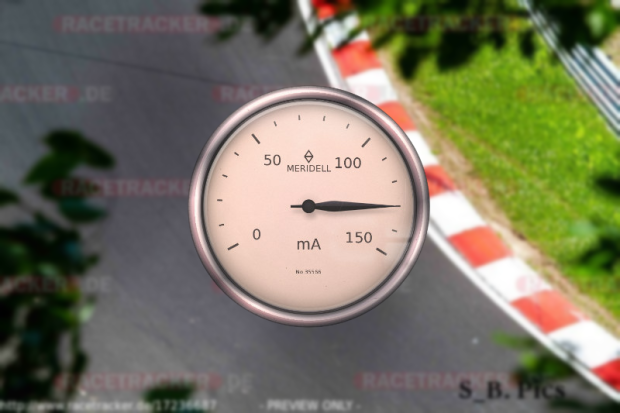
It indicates 130 mA
